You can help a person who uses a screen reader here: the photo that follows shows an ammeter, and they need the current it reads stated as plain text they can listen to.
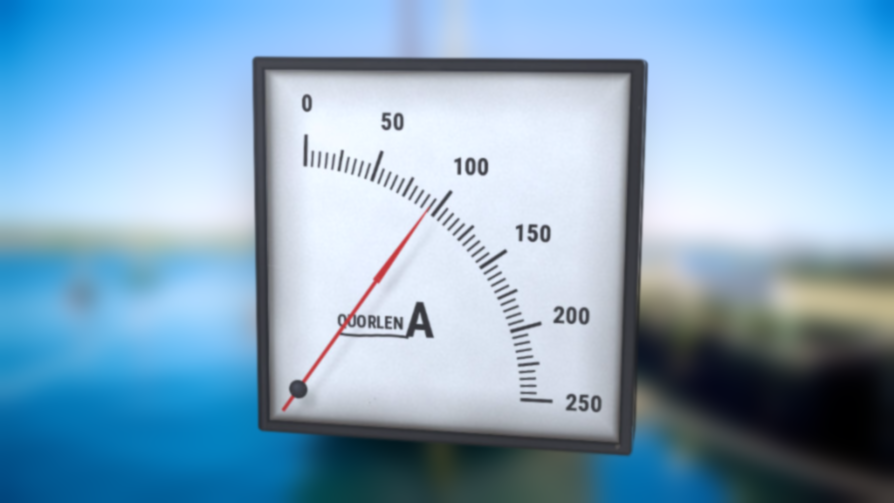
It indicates 95 A
